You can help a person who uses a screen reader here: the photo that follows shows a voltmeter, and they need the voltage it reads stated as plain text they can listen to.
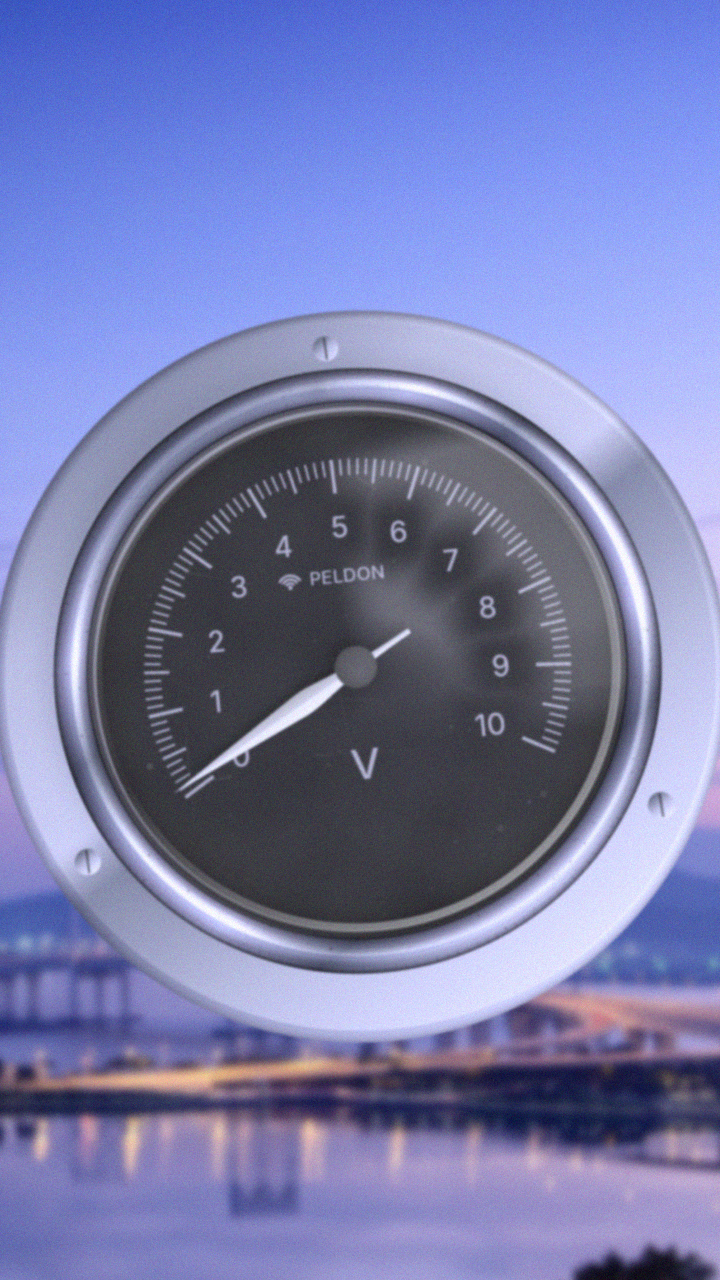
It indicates 0.1 V
